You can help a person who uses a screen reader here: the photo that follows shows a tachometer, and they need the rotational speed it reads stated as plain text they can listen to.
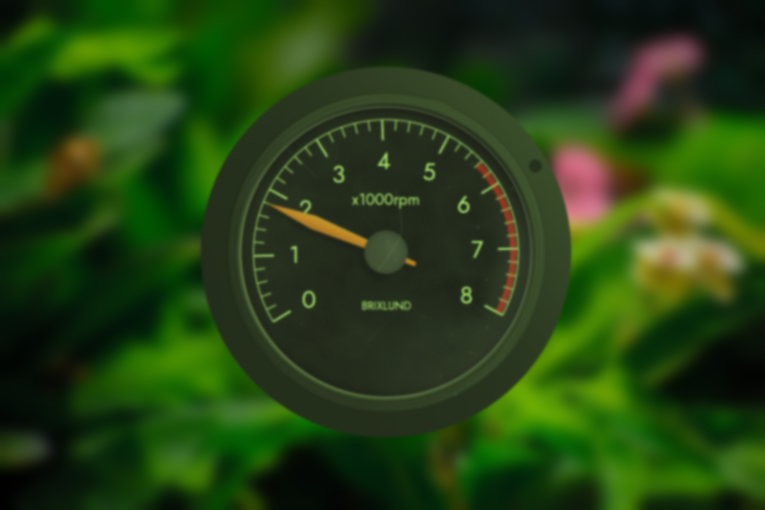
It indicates 1800 rpm
